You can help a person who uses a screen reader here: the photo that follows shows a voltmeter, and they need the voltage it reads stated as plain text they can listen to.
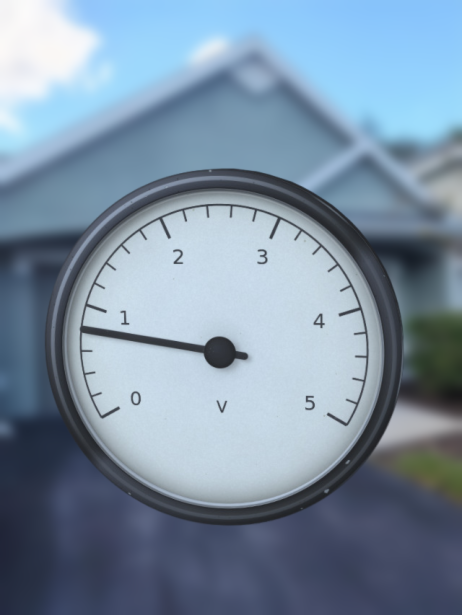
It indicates 0.8 V
